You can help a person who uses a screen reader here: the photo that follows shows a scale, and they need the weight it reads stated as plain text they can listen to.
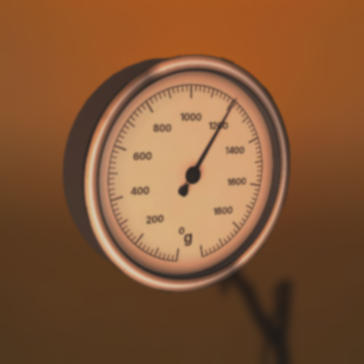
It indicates 1200 g
